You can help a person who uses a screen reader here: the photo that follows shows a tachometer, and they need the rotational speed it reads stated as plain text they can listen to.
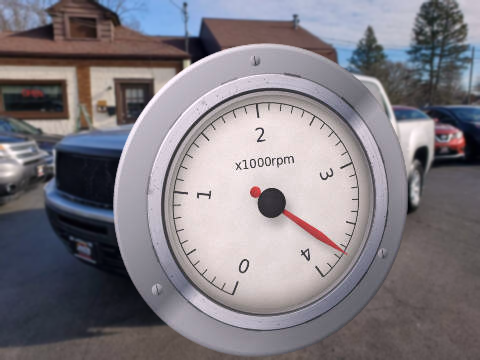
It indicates 3750 rpm
